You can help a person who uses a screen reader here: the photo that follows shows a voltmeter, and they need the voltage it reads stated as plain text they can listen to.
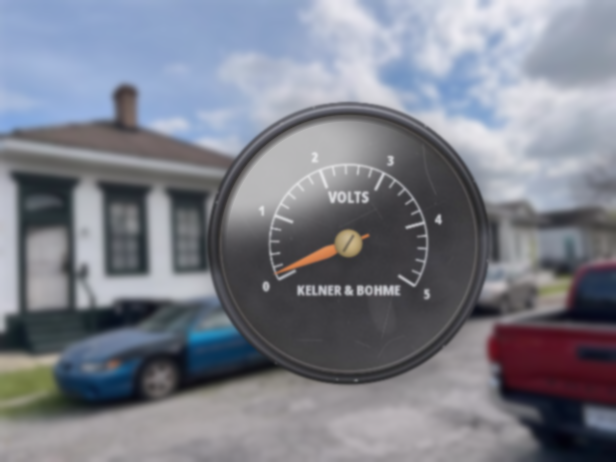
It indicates 0.1 V
